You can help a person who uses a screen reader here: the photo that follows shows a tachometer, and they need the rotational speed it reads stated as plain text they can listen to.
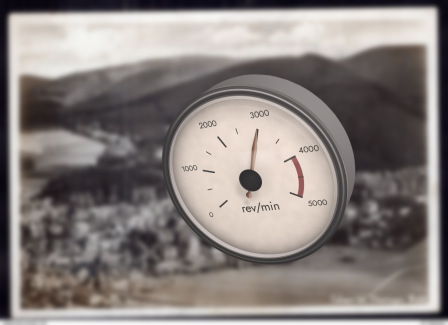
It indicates 3000 rpm
